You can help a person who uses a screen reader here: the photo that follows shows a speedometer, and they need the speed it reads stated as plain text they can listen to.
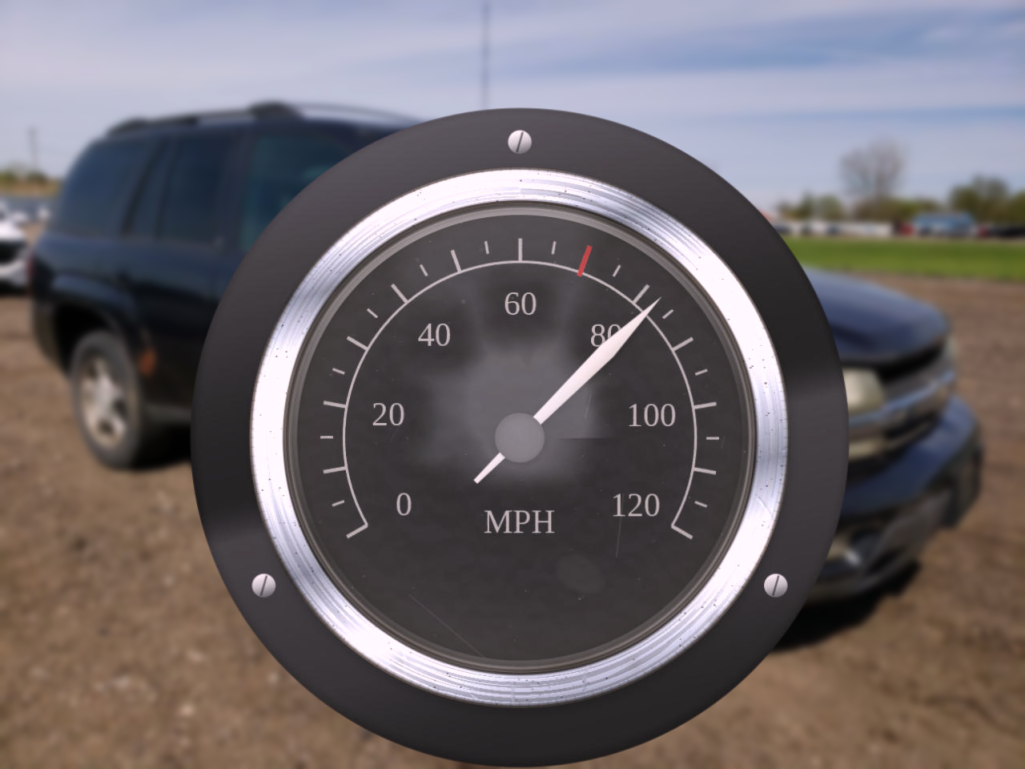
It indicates 82.5 mph
